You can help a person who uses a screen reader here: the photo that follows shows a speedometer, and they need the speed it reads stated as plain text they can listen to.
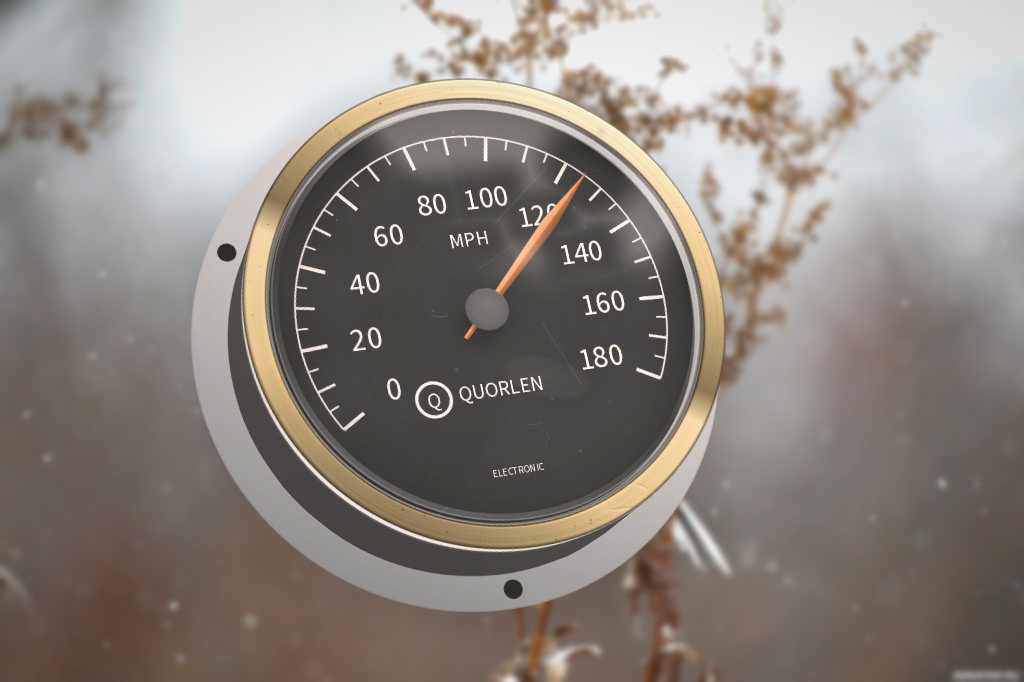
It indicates 125 mph
